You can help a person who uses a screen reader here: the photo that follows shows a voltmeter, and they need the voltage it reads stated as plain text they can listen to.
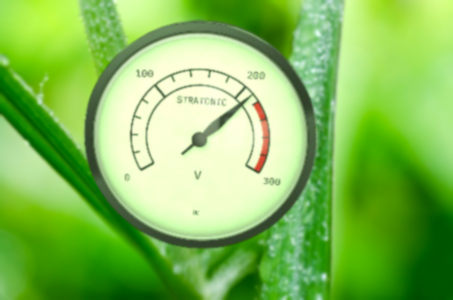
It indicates 210 V
